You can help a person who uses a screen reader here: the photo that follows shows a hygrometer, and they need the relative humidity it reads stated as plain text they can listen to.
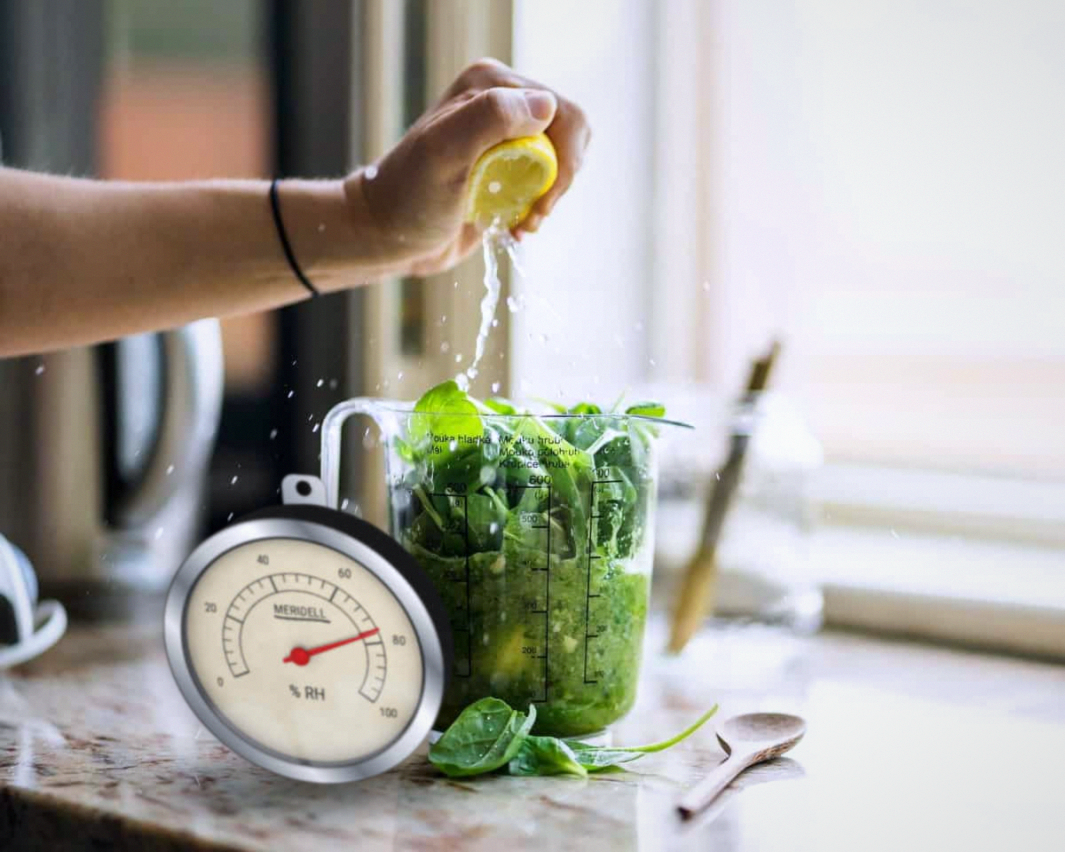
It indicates 76 %
